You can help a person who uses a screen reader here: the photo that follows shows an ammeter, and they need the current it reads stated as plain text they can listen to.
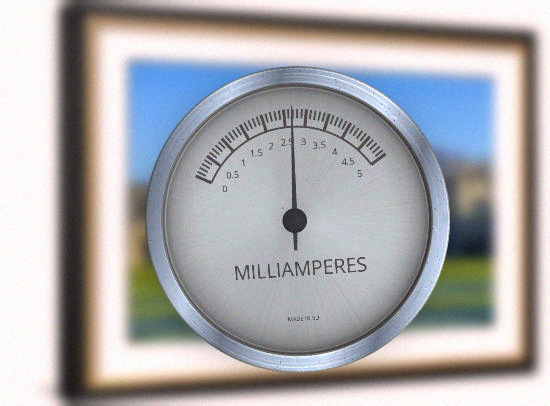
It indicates 2.7 mA
